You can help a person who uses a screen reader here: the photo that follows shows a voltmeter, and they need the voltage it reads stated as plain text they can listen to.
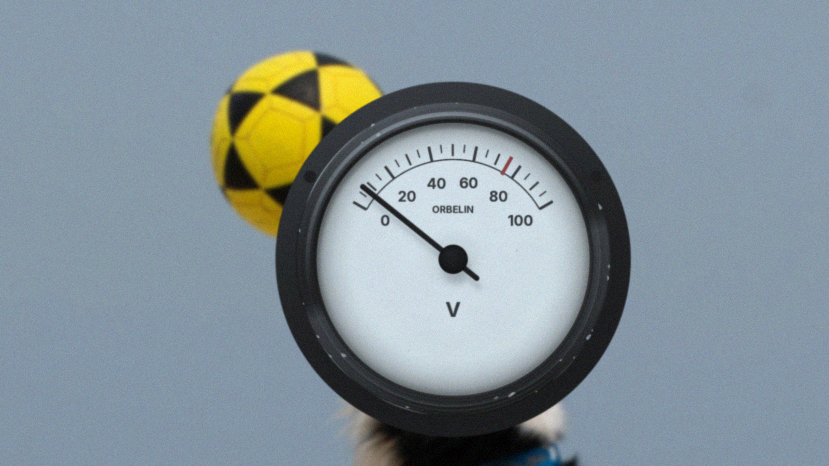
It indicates 7.5 V
